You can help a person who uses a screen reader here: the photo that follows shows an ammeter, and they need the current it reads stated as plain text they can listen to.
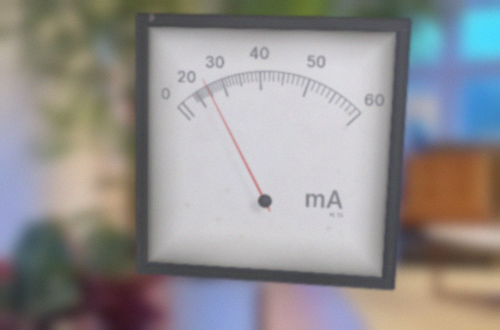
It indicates 25 mA
